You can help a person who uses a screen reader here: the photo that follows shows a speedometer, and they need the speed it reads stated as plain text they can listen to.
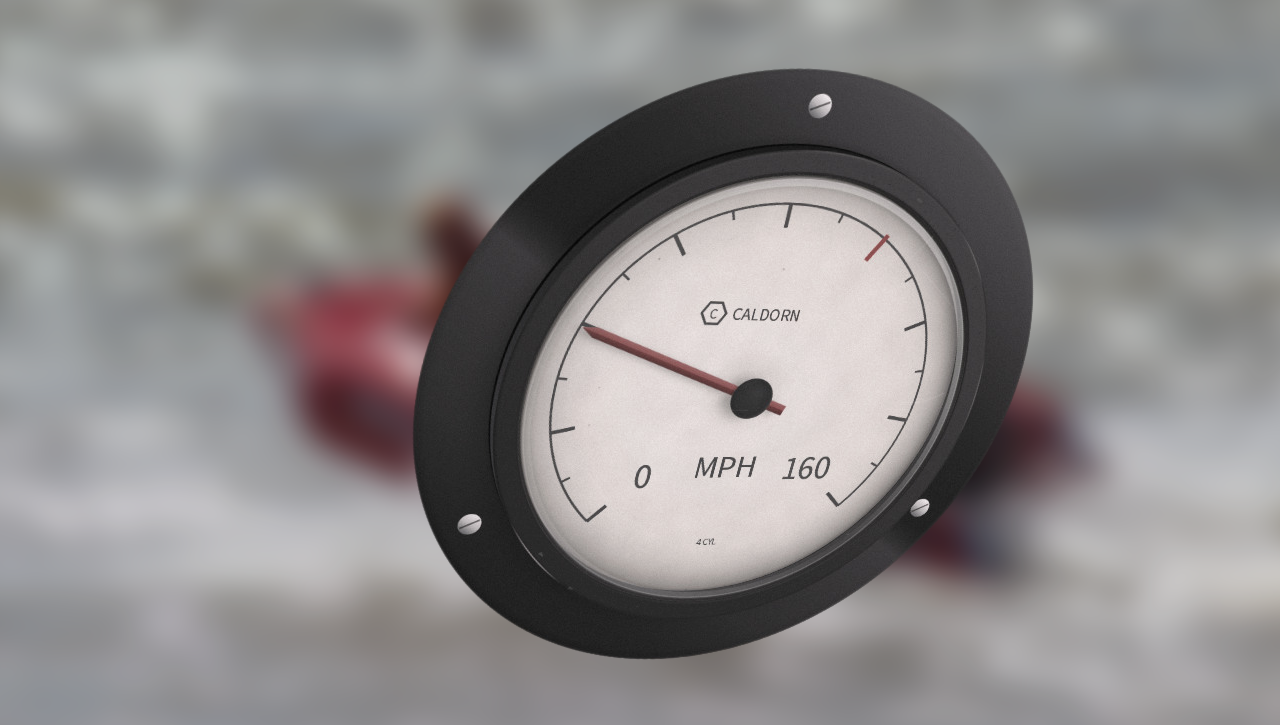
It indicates 40 mph
